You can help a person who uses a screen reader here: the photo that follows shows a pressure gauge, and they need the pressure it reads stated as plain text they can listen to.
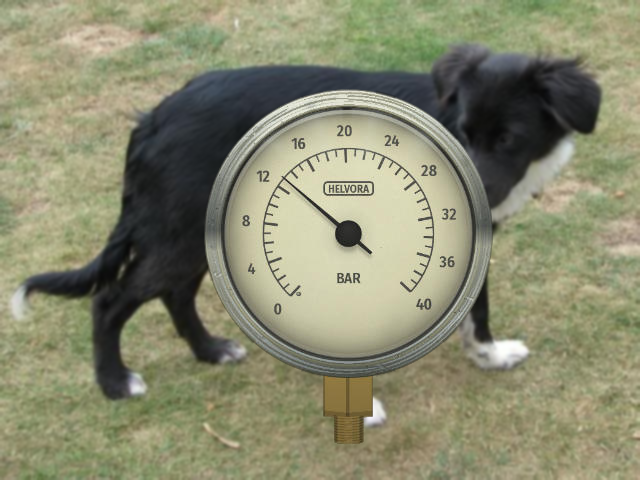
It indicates 13 bar
